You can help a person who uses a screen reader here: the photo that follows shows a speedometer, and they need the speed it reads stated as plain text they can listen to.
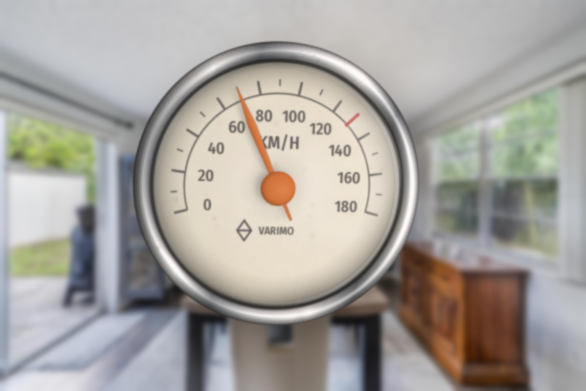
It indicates 70 km/h
